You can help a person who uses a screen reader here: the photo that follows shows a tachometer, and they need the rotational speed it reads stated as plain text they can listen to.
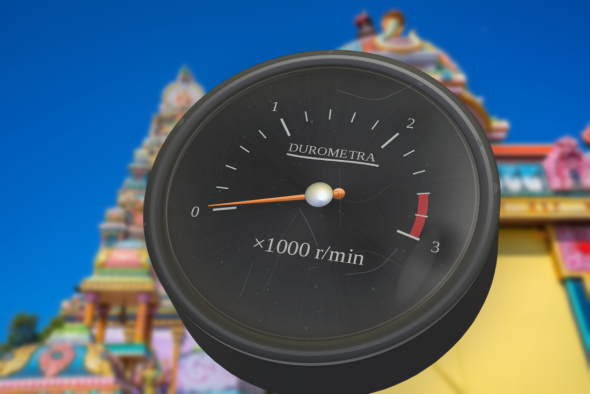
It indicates 0 rpm
